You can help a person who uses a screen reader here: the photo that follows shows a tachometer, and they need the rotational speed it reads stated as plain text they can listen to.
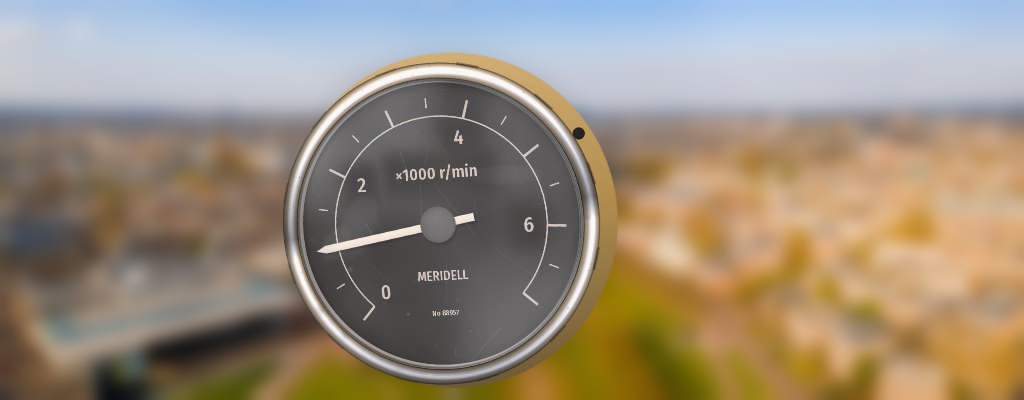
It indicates 1000 rpm
